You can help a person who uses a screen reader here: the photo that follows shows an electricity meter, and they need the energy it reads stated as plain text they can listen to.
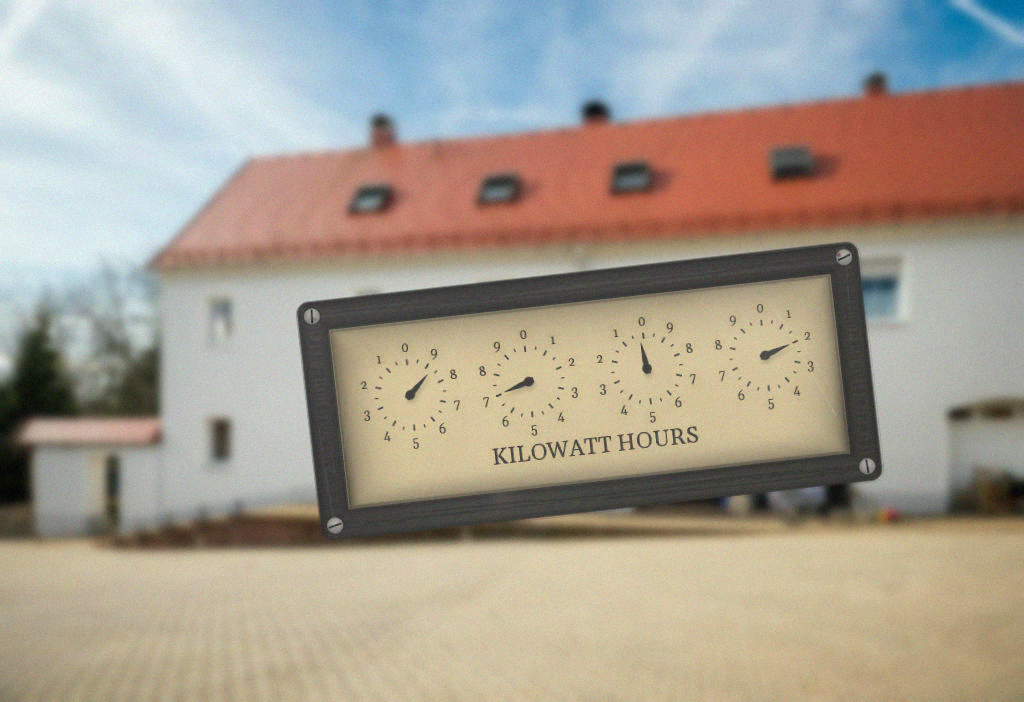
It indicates 8702 kWh
